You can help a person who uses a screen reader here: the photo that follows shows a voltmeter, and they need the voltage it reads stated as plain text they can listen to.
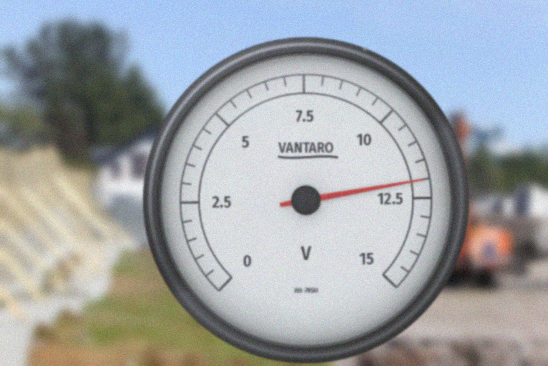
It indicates 12 V
